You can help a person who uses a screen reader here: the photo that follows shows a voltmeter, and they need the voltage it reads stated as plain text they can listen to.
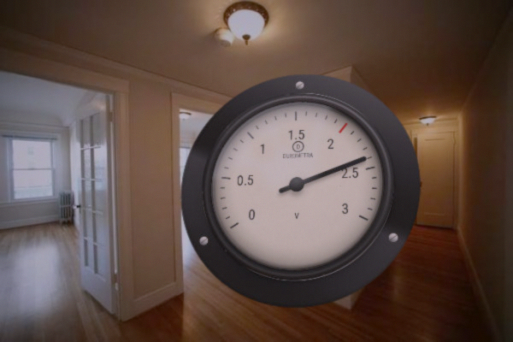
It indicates 2.4 V
